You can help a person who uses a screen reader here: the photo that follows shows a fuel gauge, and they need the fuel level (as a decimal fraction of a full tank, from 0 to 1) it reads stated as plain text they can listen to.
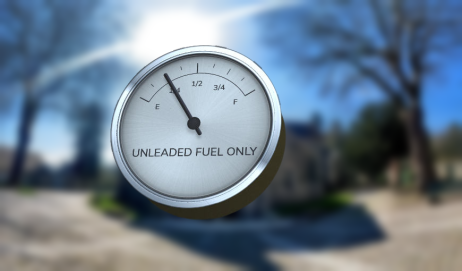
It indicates 0.25
